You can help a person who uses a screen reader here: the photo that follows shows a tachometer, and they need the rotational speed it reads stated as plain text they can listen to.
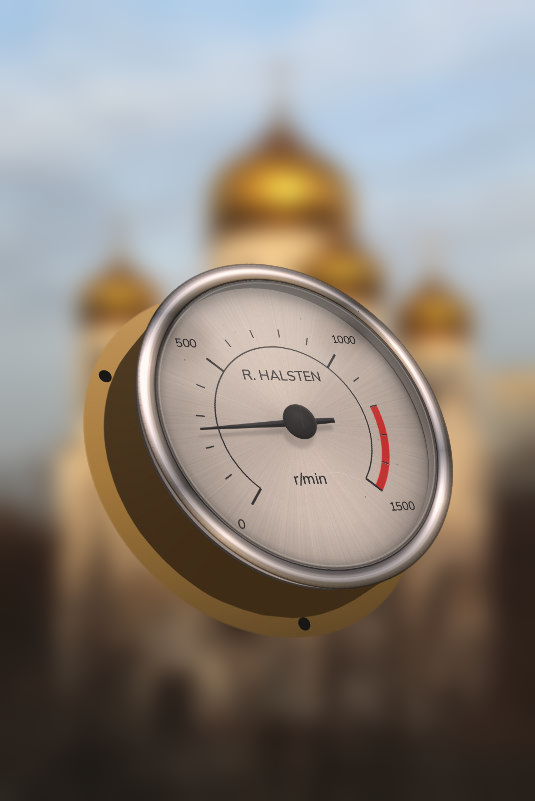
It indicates 250 rpm
